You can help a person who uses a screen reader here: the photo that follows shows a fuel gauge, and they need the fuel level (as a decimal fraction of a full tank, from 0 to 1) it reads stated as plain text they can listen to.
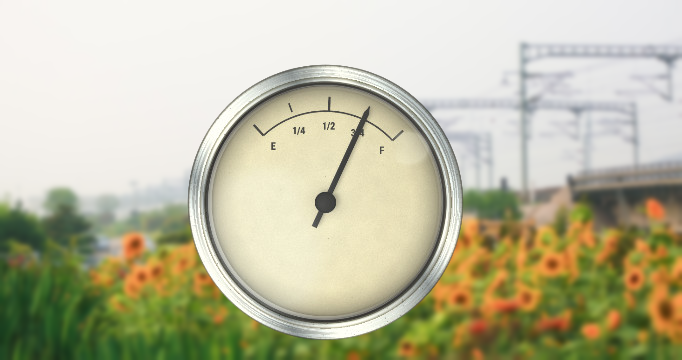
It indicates 0.75
